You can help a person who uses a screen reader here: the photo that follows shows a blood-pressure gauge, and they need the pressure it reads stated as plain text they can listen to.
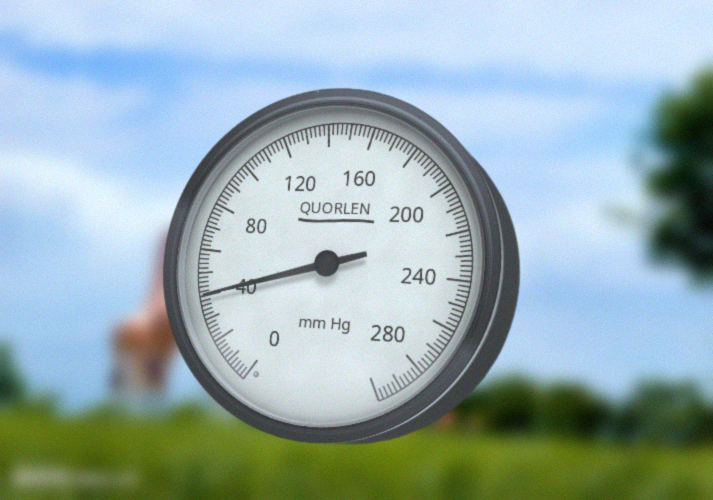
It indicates 40 mmHg
